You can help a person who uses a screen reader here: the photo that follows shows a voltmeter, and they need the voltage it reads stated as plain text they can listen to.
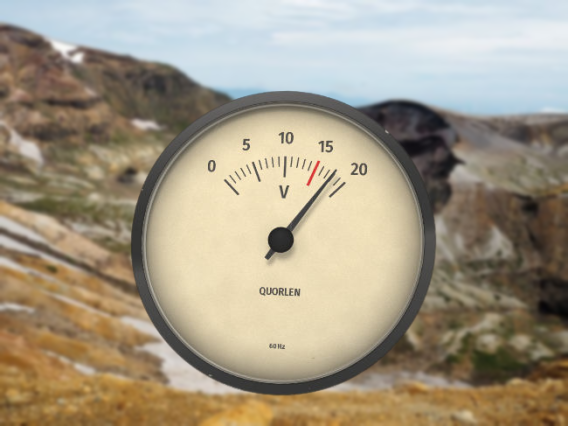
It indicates 18 V
